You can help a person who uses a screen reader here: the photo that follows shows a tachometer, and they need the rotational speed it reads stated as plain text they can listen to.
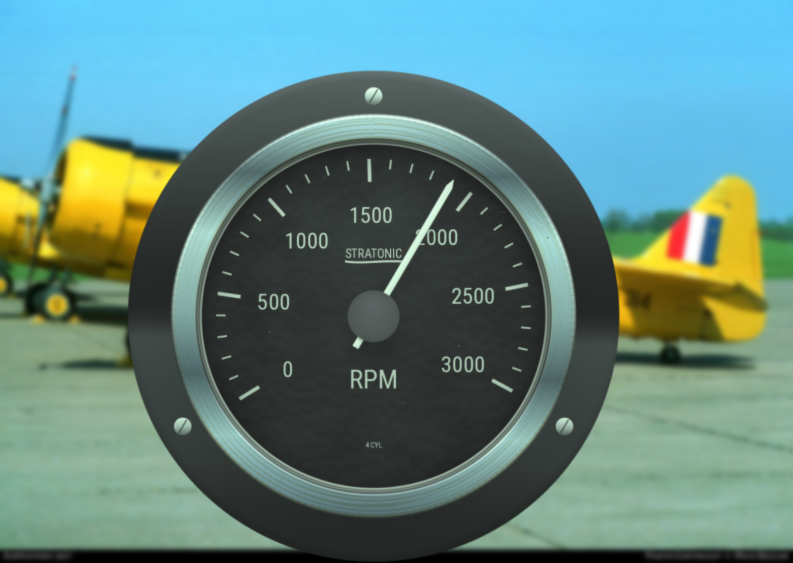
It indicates 1900 rpm
